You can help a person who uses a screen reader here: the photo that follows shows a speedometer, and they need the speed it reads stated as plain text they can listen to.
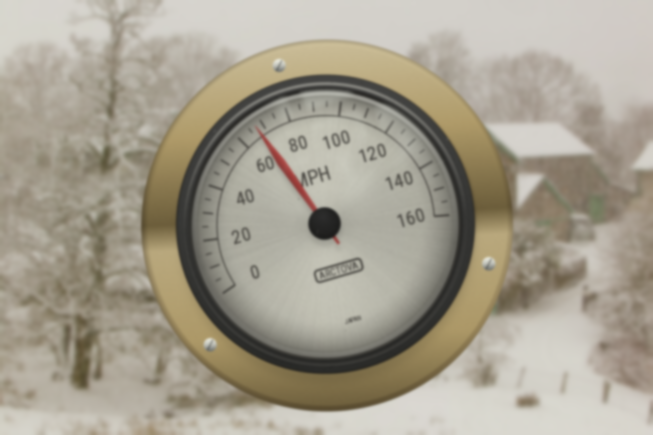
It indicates 67.5 mph
